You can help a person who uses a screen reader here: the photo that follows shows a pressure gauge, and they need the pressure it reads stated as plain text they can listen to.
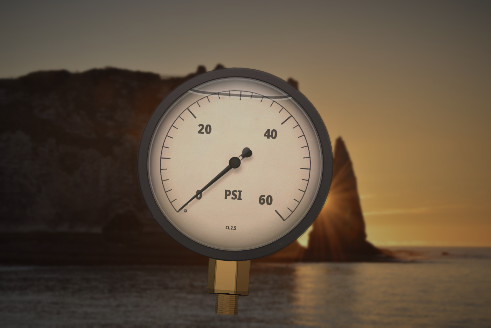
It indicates 0 psi
